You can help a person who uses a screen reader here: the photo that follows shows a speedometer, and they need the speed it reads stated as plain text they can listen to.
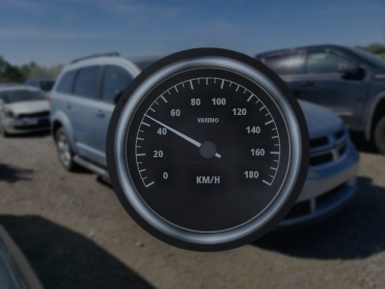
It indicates 45 km/h
